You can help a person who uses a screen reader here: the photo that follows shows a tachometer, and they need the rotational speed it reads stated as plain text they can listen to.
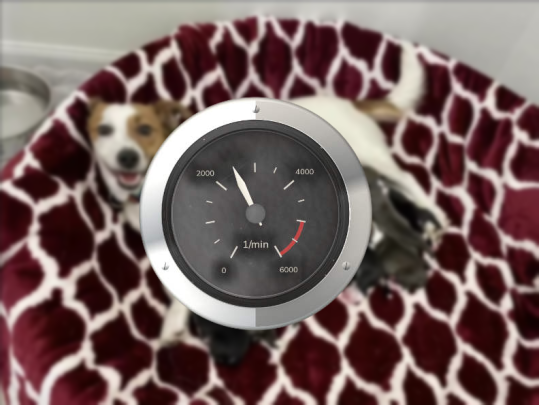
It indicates 2500 rpm
